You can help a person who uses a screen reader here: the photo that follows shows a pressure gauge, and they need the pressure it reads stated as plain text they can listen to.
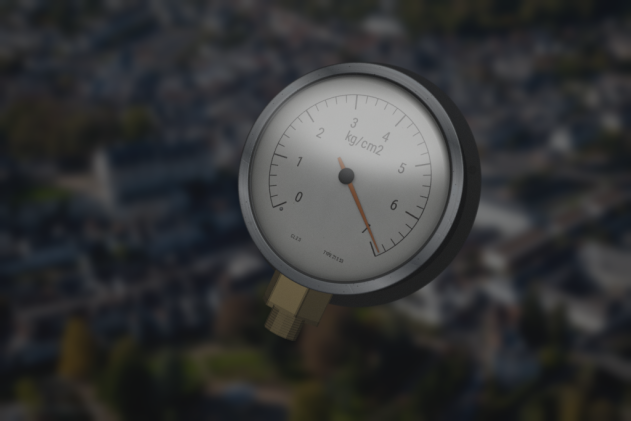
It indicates 6.9 kg/cm²
